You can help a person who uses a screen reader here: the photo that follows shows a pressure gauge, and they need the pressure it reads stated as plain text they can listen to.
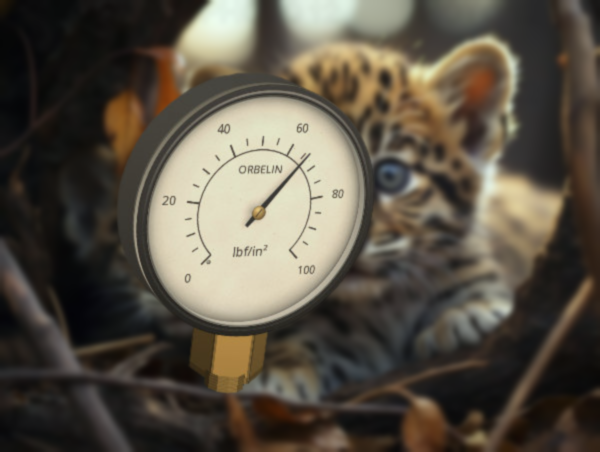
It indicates 65 psi
